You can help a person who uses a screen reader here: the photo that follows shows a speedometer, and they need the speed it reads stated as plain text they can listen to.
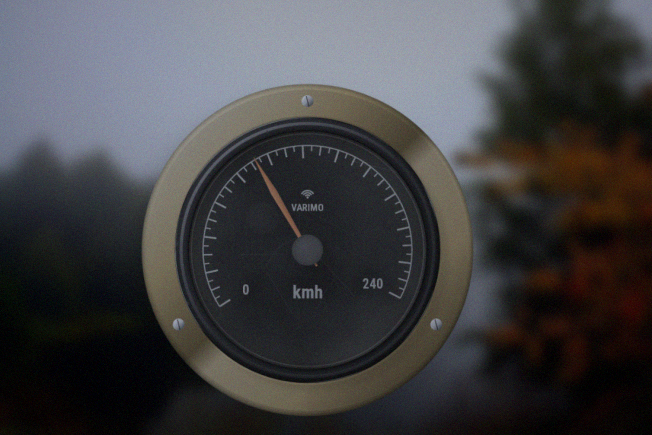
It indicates 92.5 km/h
